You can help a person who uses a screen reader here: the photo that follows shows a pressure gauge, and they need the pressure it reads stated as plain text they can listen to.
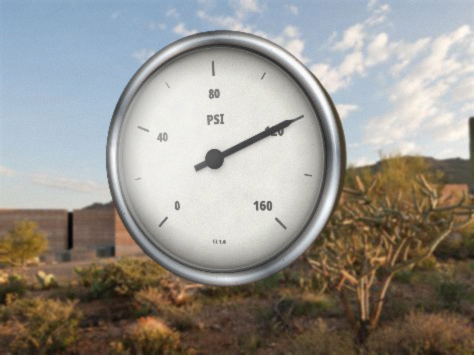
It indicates 120 psi
